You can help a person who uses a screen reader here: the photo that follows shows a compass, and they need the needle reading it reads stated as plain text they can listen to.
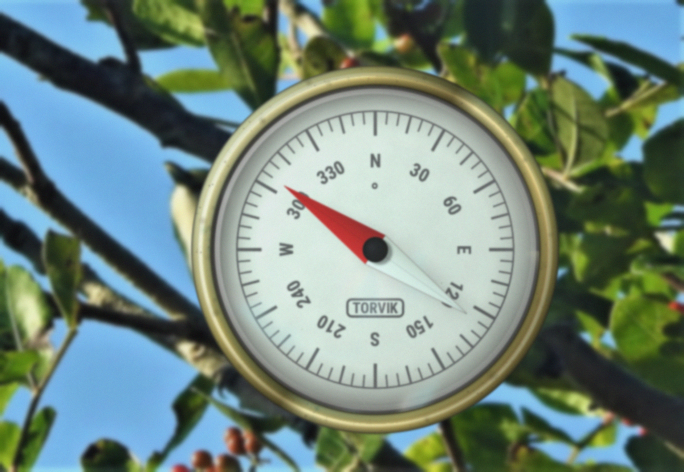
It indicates 305 °
